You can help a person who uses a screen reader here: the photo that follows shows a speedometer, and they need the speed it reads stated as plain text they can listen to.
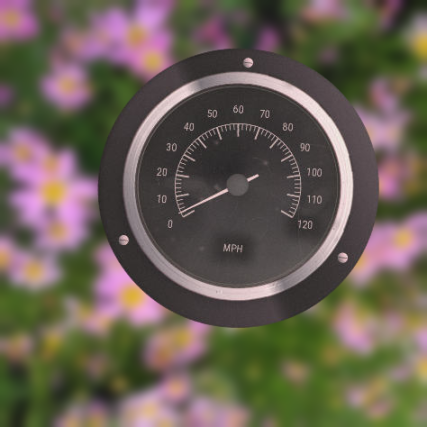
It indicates 2 mph
